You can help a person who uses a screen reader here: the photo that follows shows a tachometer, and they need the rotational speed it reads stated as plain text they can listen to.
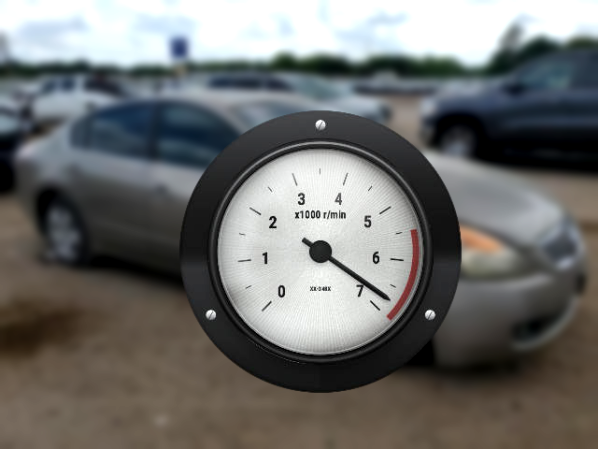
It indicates 6750 rpm
